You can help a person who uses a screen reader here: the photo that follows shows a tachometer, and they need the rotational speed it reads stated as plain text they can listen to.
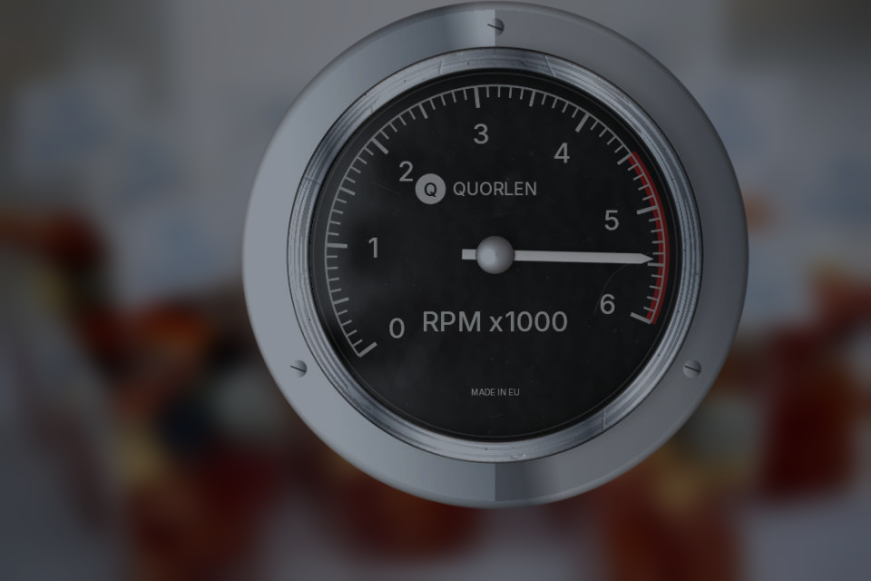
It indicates 5450 rpm
